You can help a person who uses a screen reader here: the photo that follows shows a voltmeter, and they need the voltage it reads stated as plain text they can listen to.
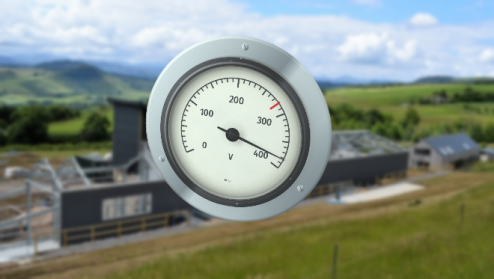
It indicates 380 V
